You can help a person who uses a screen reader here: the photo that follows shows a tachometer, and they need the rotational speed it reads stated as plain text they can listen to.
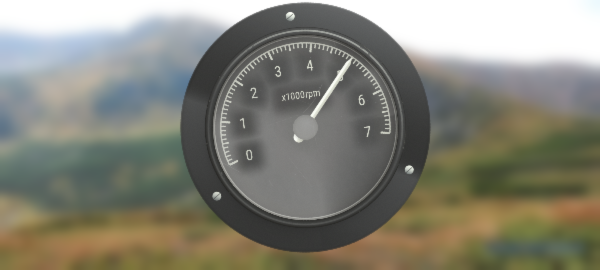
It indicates 5000 rpm
